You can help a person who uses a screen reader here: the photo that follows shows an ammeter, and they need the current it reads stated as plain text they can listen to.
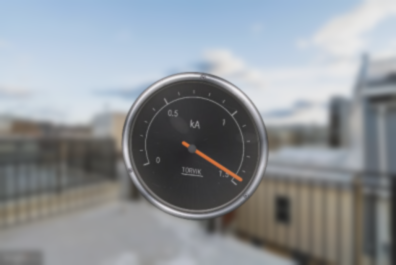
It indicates 1.45 kA
